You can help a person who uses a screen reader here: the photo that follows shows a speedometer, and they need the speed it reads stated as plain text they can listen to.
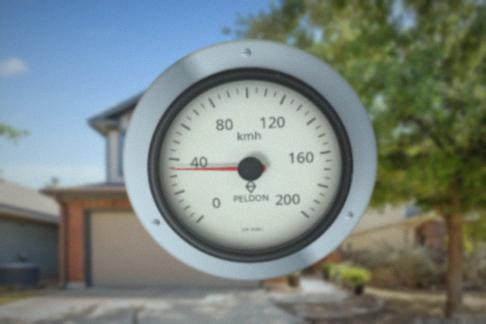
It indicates 35 km/h
